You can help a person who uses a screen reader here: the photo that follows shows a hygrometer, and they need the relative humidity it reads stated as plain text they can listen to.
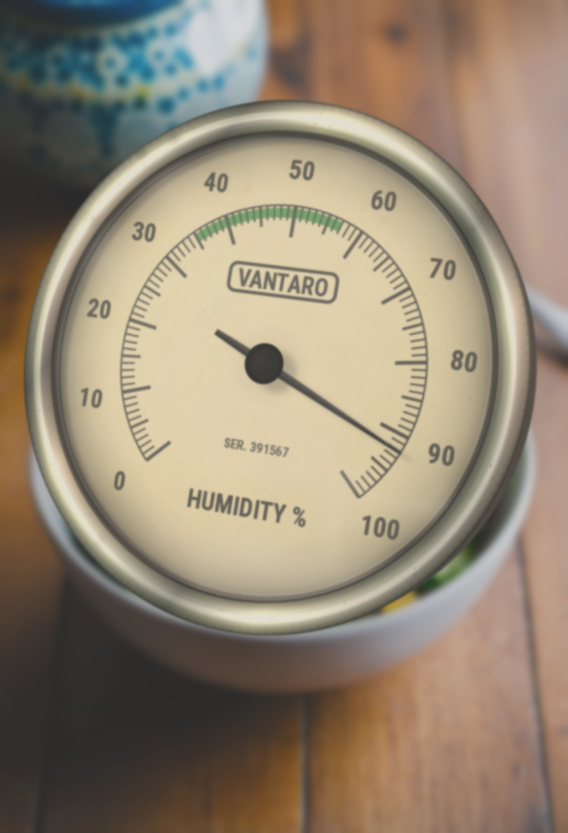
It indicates 92 %
